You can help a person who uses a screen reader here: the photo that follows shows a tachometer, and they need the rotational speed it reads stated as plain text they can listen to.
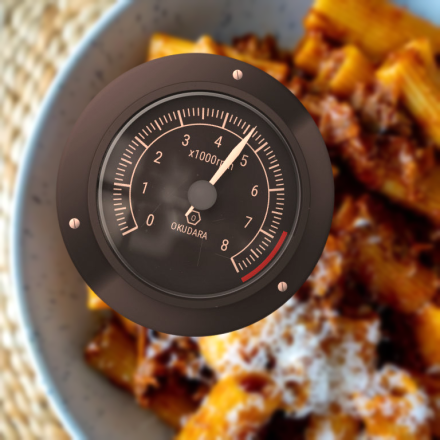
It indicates 4600 rpm
